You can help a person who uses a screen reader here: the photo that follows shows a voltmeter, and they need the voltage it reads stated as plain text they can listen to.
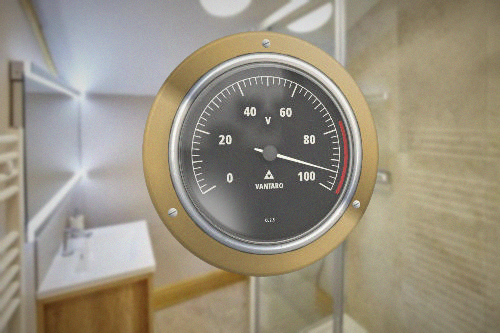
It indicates 94 V
